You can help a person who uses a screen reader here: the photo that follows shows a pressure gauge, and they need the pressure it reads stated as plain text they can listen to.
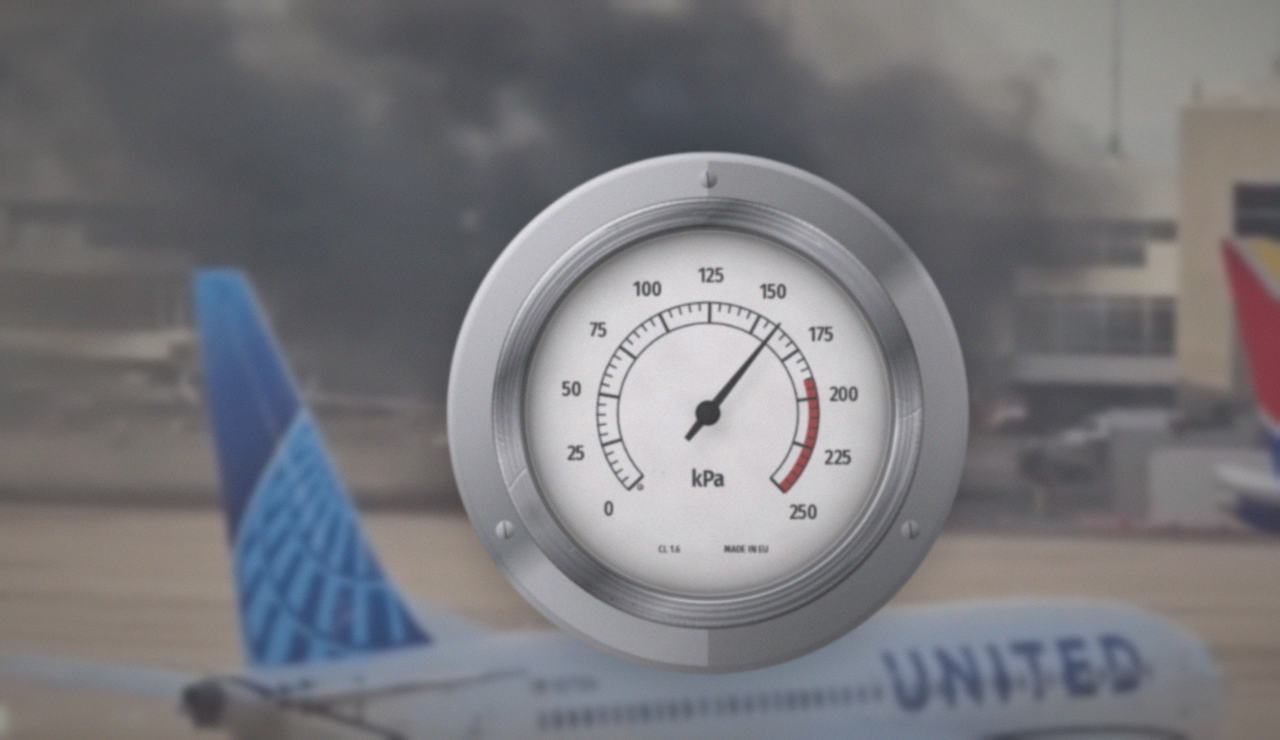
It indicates 160 kPa
